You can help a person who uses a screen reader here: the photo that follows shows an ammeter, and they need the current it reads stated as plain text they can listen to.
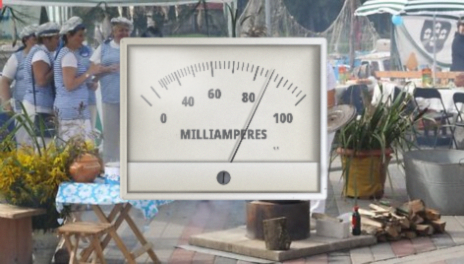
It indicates 86 mA
